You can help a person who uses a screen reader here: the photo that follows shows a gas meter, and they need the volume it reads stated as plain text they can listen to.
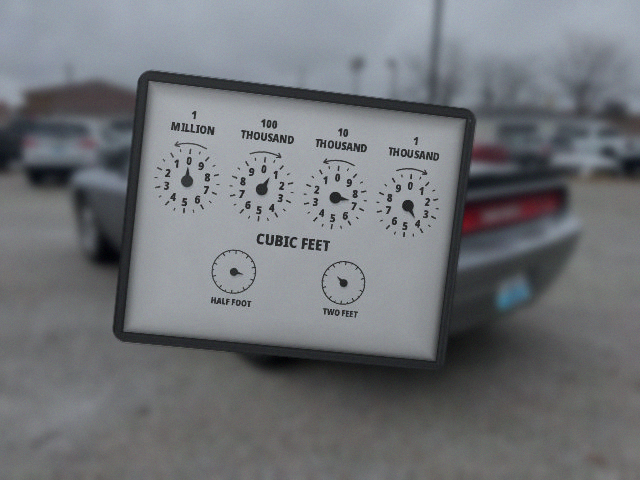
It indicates 7400 ft³
